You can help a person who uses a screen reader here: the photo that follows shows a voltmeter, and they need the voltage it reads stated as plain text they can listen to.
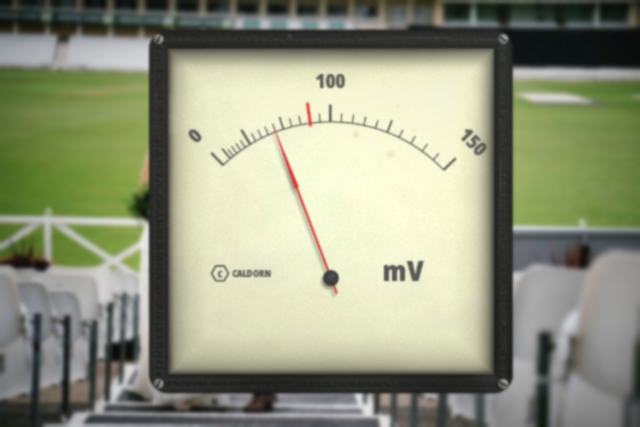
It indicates 70 mV
